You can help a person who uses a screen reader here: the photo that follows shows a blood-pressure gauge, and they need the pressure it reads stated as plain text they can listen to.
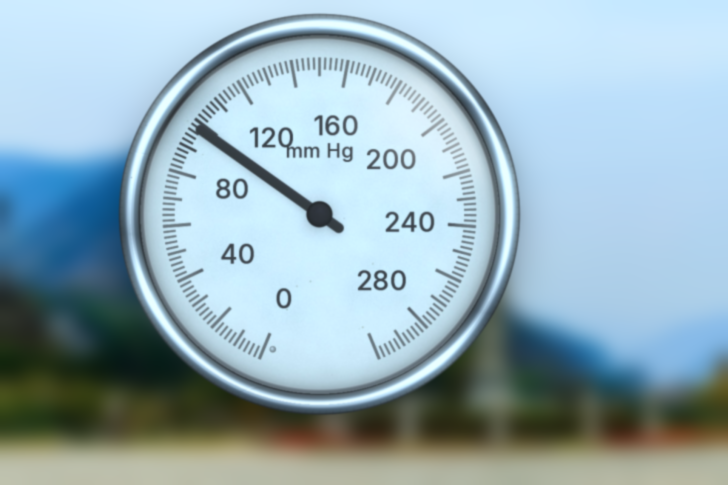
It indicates 98 mmHg
